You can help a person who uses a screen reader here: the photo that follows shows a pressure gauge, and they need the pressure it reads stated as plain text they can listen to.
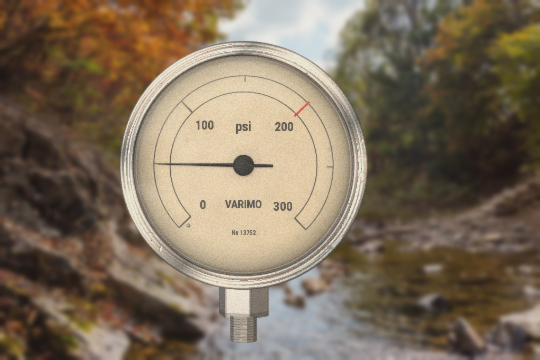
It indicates 50 psi
